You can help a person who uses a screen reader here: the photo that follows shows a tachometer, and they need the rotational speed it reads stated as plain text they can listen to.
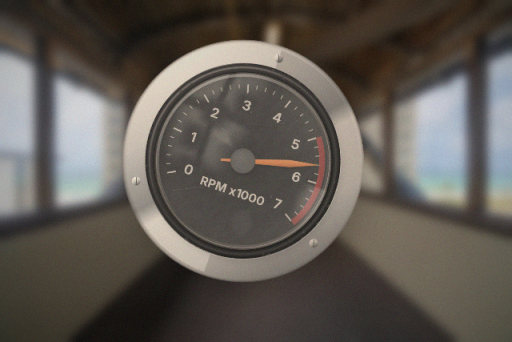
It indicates 5600 rpm
